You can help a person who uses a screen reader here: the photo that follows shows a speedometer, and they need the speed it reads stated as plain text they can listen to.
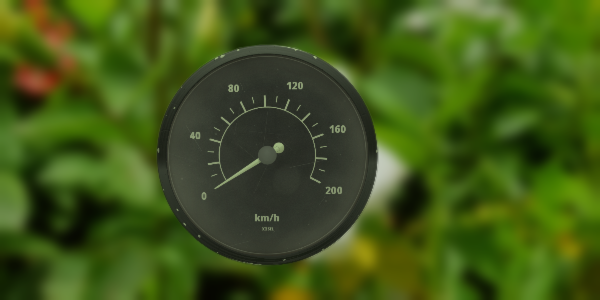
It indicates 0 km/h
